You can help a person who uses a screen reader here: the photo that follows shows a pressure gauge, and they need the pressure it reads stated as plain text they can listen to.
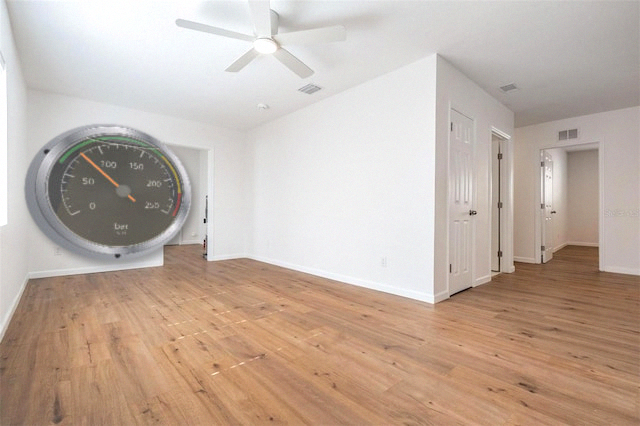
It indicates 80 bar
